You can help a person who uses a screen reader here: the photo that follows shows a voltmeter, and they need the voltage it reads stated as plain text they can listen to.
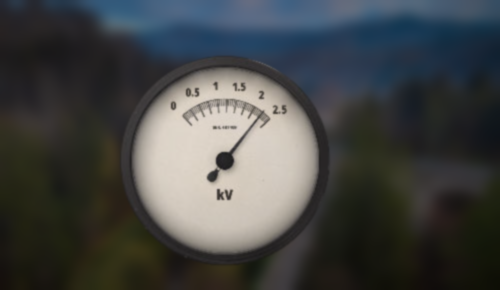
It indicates 2.25 kV
